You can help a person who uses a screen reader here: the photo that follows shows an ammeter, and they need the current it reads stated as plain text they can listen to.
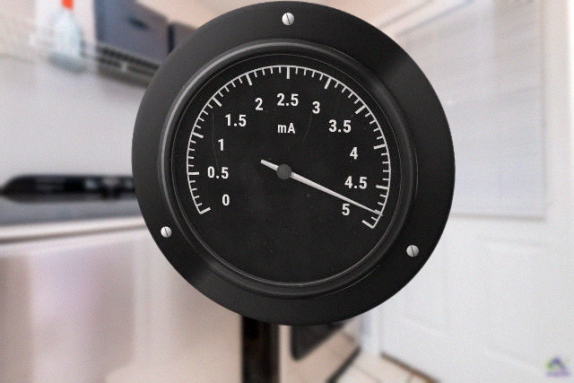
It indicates 4.8 mA
